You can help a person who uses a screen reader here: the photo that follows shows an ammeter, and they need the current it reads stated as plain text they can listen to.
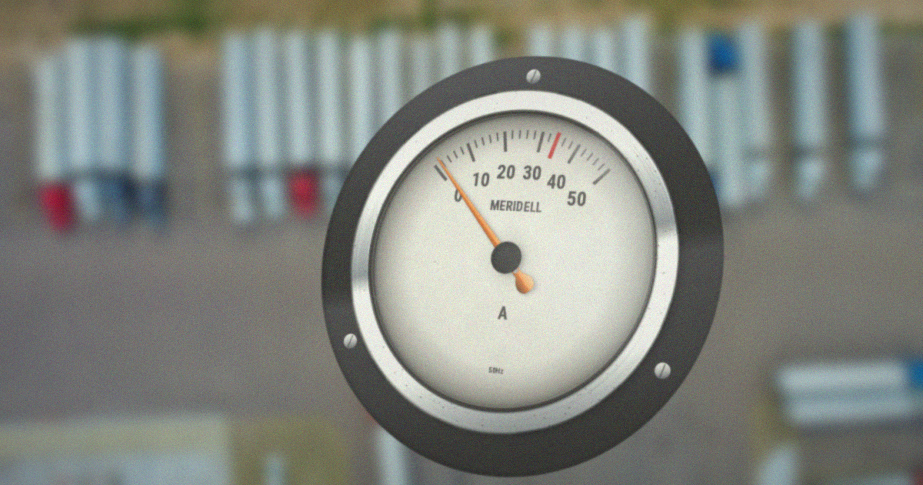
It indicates 2 A
